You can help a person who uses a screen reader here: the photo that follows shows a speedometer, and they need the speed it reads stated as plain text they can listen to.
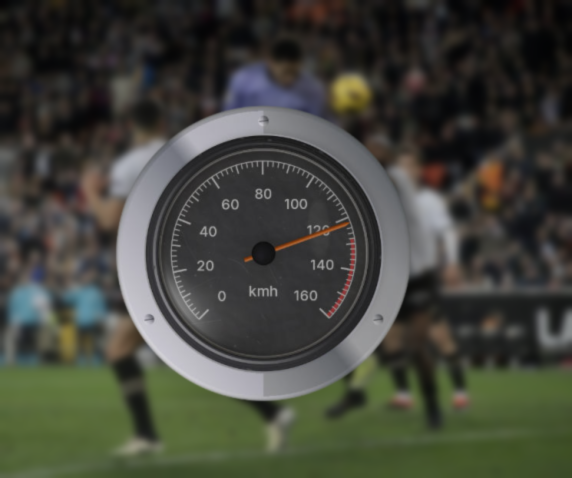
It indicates 122 km/h
